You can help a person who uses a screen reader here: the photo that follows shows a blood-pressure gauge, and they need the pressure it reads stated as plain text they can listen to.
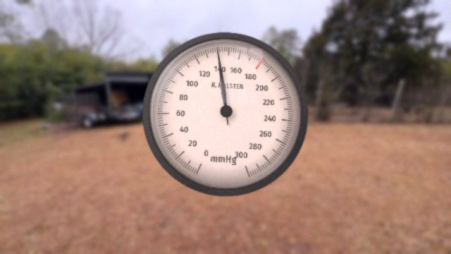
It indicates 140 mmHg
